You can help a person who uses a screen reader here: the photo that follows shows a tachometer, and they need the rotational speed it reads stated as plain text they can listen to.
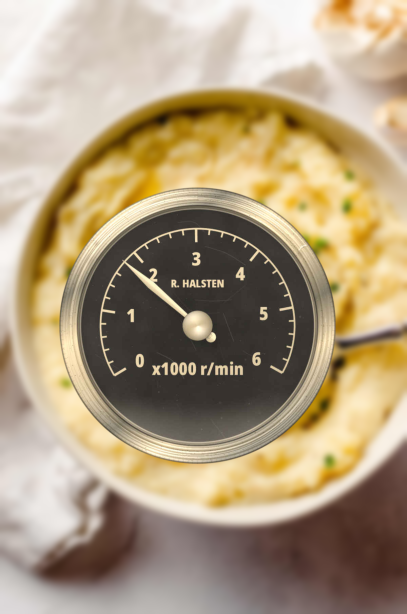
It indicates 1800 rpm
